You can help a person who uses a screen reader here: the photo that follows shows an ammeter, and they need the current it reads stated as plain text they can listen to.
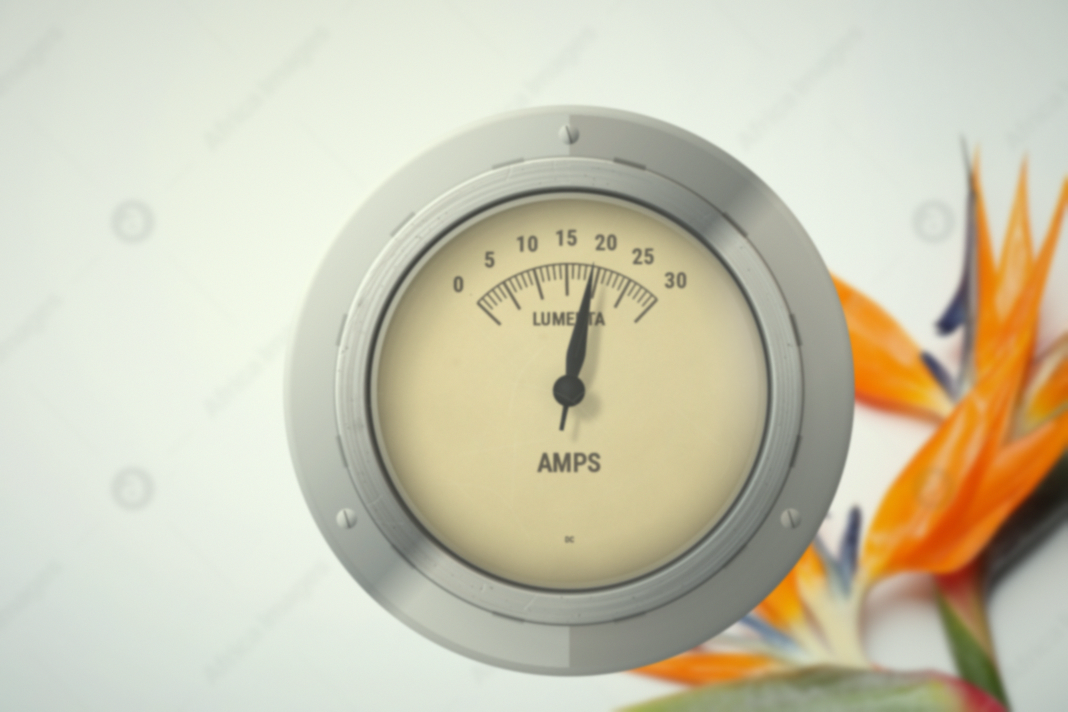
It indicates 19 A
